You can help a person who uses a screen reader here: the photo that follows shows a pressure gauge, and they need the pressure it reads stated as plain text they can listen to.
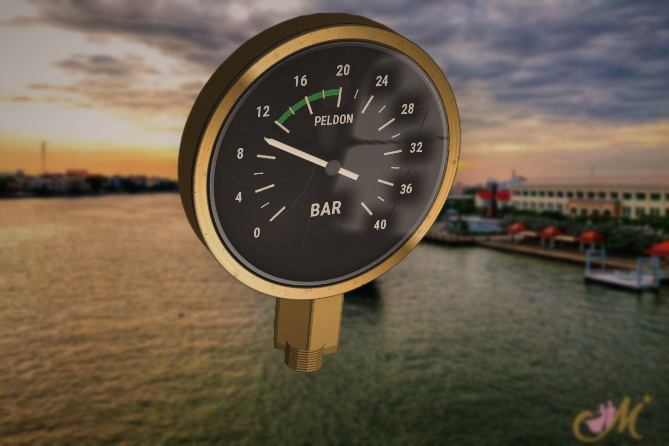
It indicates 10 bar
